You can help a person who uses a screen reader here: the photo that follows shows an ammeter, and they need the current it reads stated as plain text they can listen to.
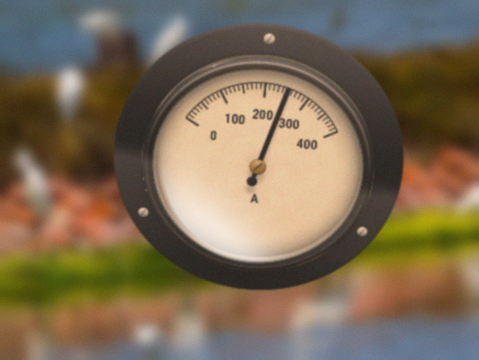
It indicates 250 A
